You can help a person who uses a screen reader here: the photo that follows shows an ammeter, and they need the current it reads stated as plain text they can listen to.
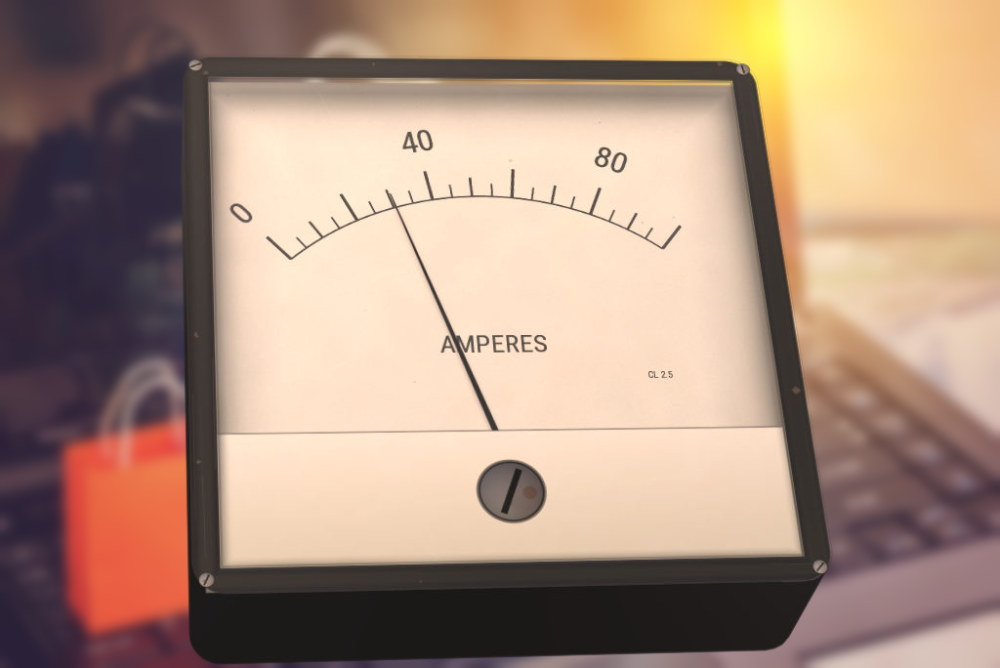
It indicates 30 A
